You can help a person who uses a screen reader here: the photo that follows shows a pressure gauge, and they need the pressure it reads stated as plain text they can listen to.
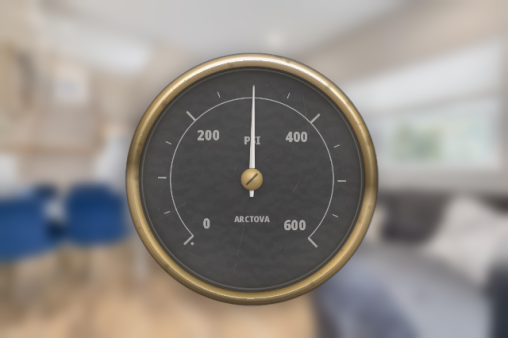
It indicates 300 psi
